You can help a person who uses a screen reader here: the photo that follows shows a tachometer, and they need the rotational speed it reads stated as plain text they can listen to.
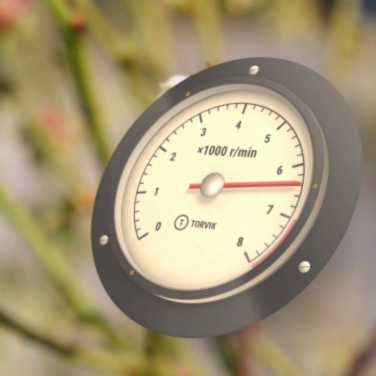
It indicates 6400 rpm
